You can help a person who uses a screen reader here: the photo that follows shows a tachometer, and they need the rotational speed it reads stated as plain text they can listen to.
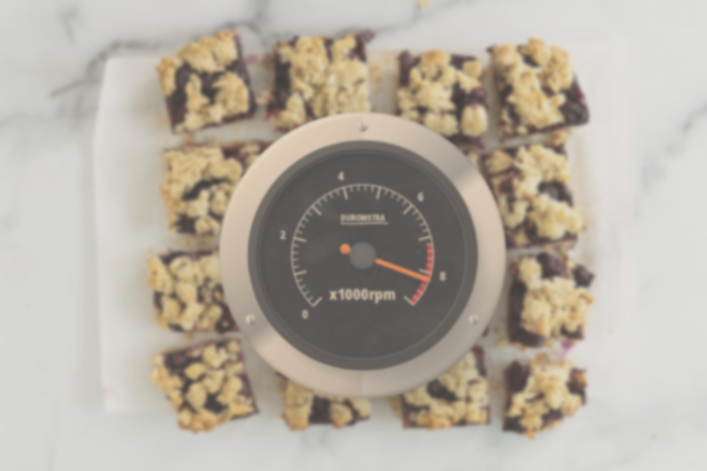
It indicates 8200 rpm
